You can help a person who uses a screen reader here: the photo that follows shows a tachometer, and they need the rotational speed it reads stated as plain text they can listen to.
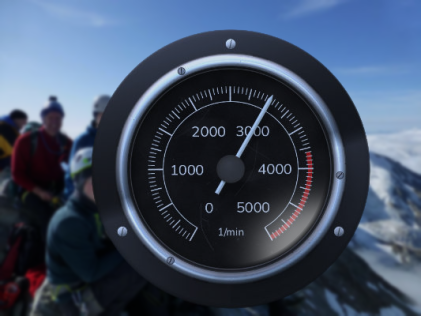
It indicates 3000 rpm
